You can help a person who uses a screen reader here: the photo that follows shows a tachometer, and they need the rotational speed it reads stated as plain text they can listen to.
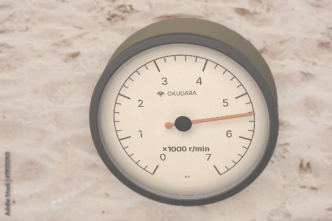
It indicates 5400 rpm
